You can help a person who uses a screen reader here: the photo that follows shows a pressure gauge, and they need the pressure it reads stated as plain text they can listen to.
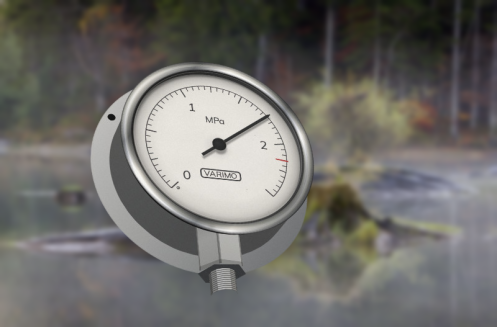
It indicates 1.75 MPa
